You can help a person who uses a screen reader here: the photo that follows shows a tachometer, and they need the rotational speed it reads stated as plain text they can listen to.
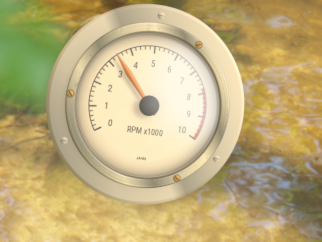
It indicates 3400 rpm
